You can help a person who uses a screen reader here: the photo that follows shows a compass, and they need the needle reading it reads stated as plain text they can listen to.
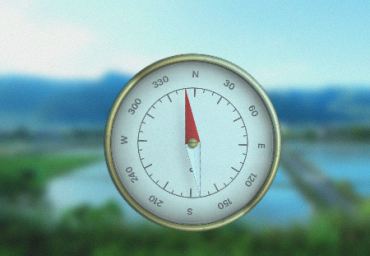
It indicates 350 °
